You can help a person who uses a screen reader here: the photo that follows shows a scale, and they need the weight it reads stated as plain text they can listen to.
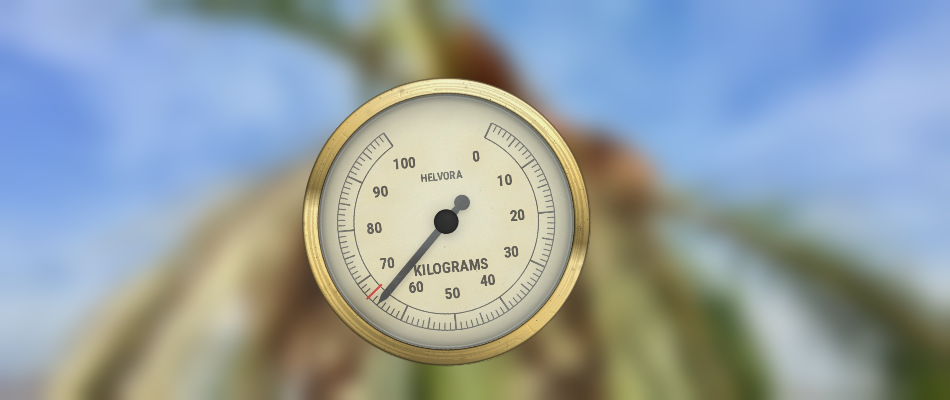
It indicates 65 kg
